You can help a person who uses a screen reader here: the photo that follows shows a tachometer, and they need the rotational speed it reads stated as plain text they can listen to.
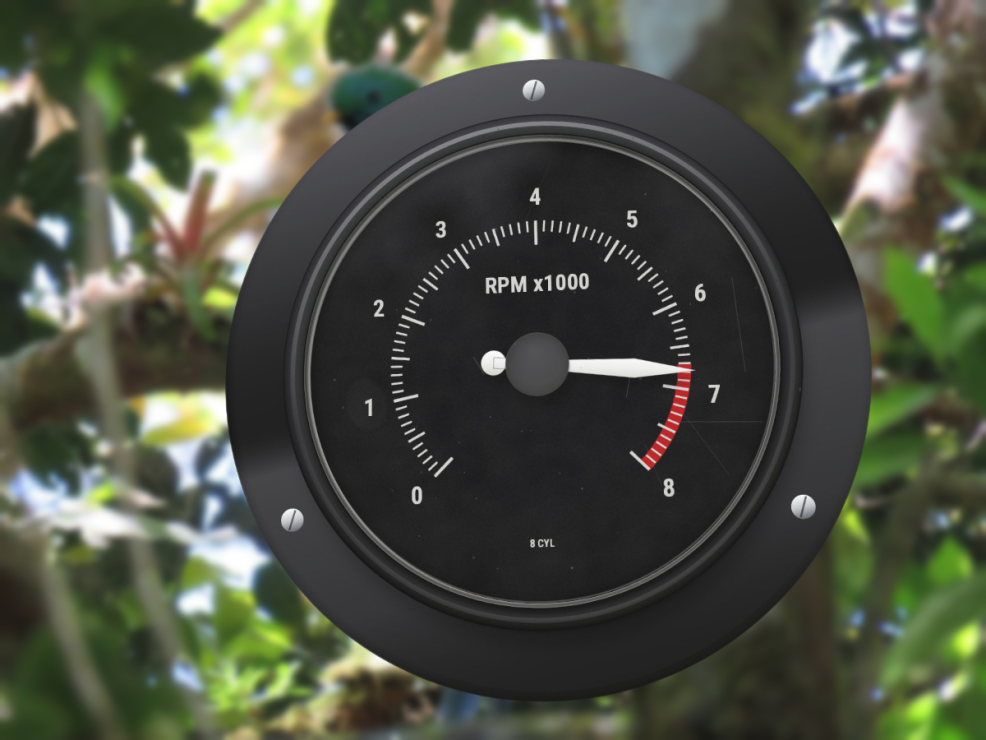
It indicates 6800 rpm
